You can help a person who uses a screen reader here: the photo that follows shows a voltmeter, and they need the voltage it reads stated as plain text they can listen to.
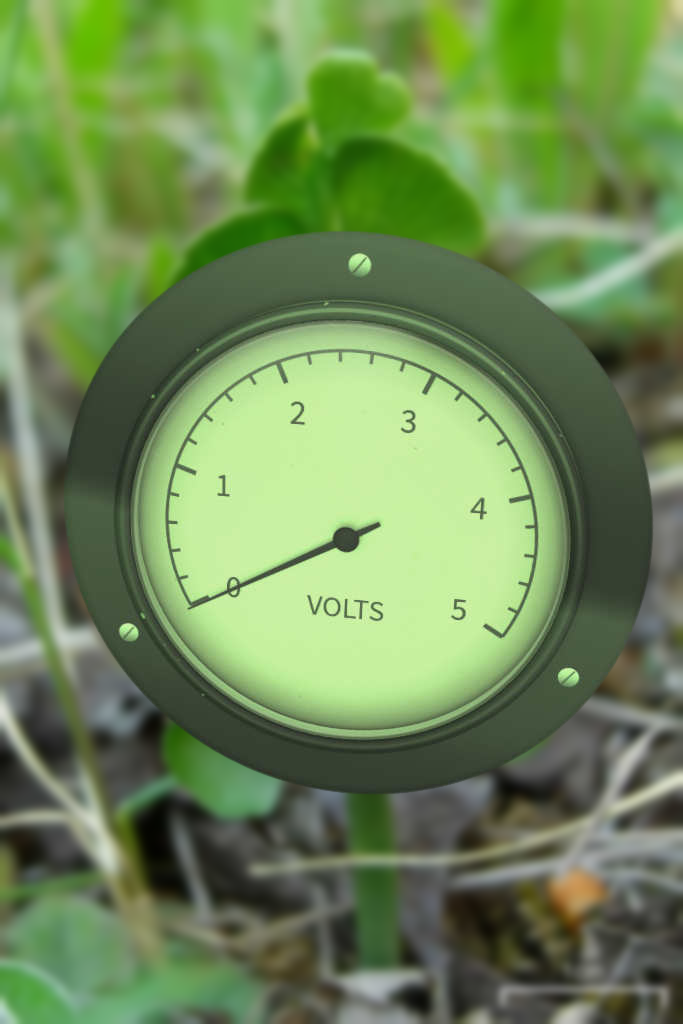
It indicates 0 V
